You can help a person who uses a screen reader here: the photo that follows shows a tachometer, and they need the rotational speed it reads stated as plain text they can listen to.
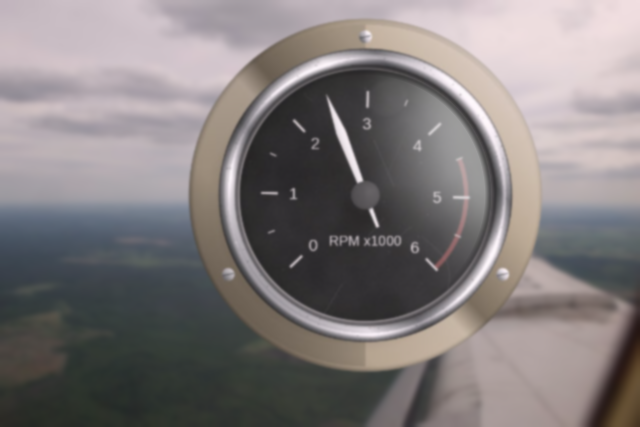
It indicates 2500 rpm
